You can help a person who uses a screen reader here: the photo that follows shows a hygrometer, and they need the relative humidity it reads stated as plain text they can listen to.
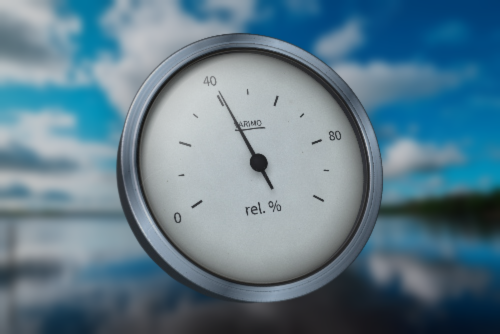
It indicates 40 %
